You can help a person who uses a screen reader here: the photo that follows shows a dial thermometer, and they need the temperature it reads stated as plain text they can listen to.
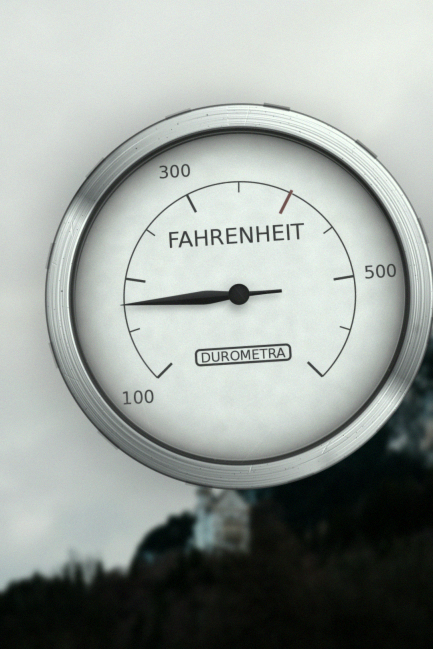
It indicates 175 °F
